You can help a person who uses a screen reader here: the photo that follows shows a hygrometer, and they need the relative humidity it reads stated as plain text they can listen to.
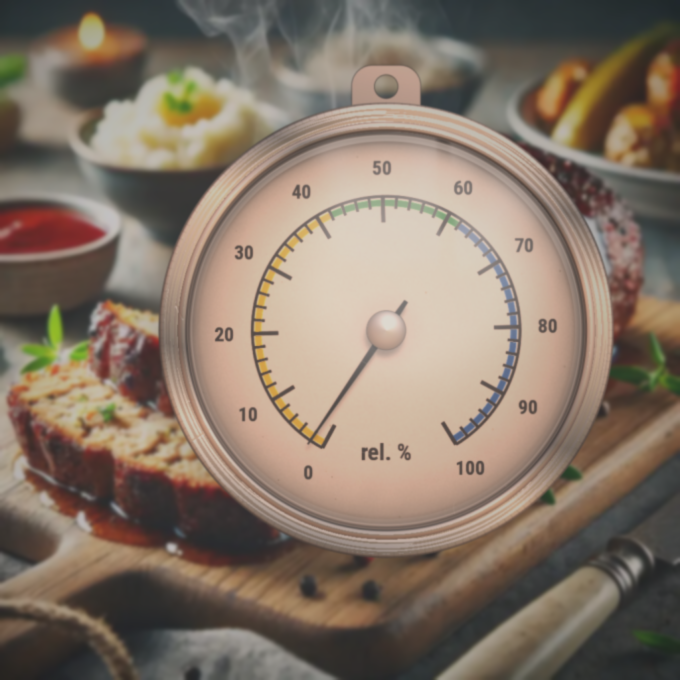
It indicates 2 %
